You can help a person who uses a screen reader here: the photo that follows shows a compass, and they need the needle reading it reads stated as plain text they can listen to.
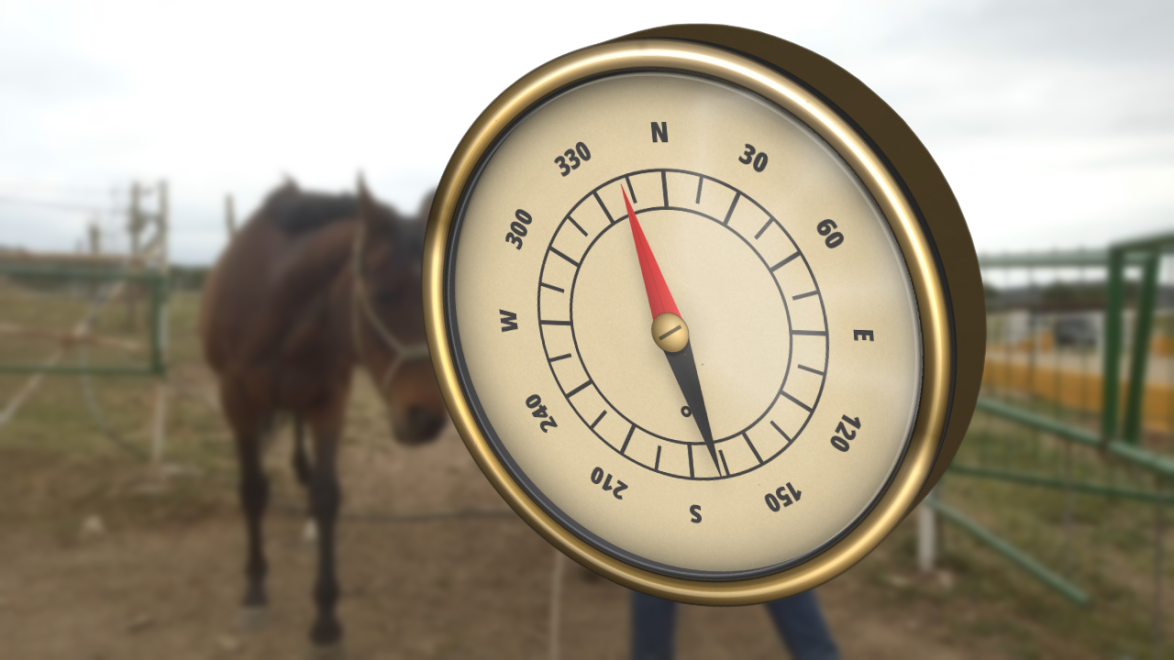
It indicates 345 °
